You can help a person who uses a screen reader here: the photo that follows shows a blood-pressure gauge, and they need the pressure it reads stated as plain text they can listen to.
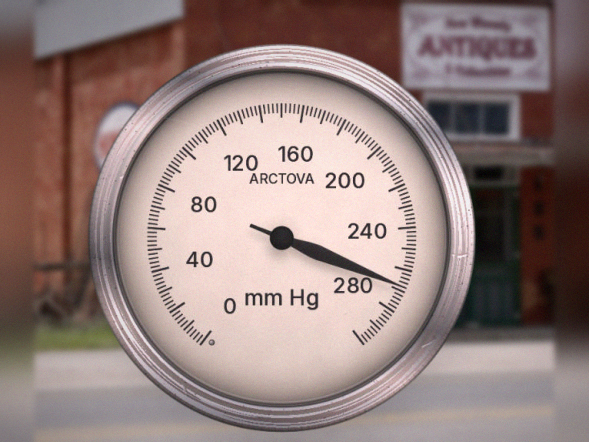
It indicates 268 mmHg
